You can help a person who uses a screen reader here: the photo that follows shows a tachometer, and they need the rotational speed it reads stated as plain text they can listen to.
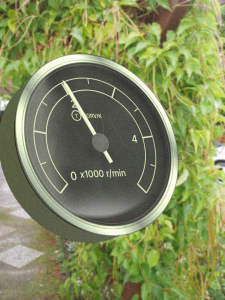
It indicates 2000 rpm
